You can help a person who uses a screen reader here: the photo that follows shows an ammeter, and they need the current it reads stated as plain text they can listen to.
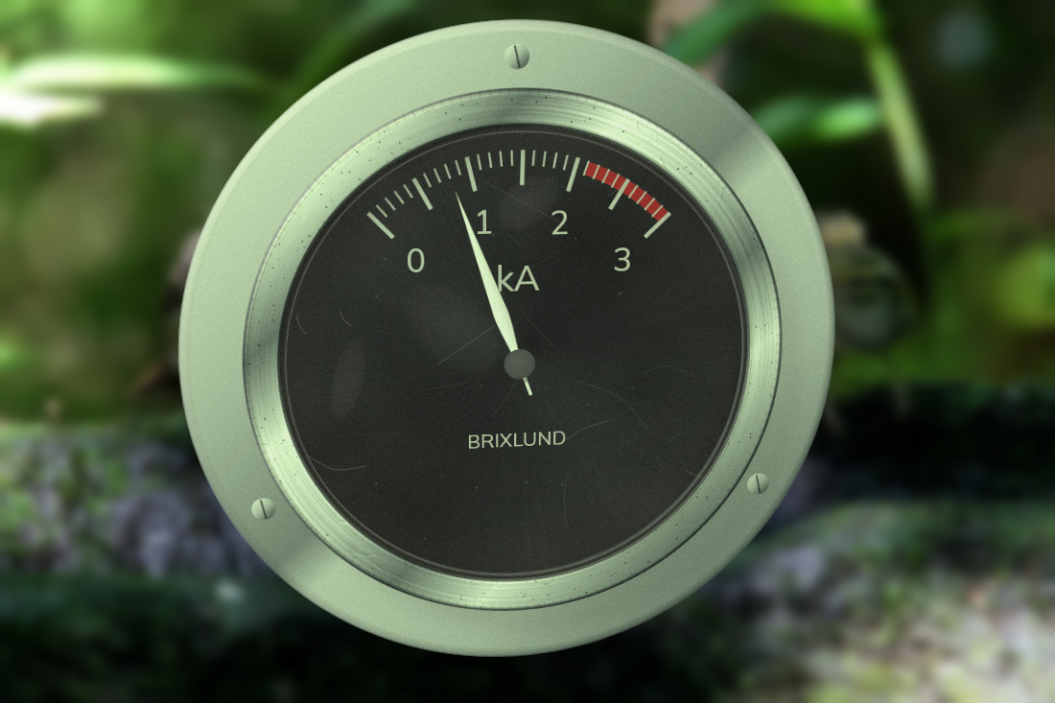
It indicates 0.8 kA
